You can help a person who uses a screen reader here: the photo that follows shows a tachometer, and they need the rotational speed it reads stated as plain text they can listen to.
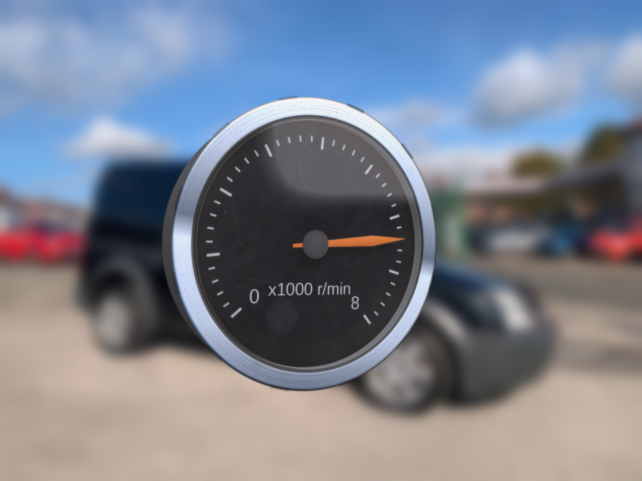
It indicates 6400 rpm
